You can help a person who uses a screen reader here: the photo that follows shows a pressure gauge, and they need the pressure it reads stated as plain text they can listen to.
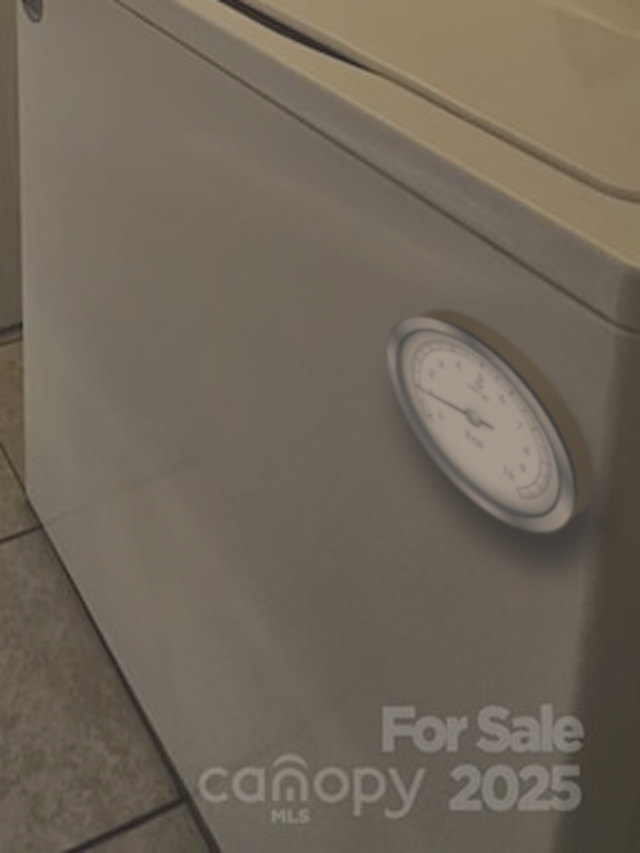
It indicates 1 bar
